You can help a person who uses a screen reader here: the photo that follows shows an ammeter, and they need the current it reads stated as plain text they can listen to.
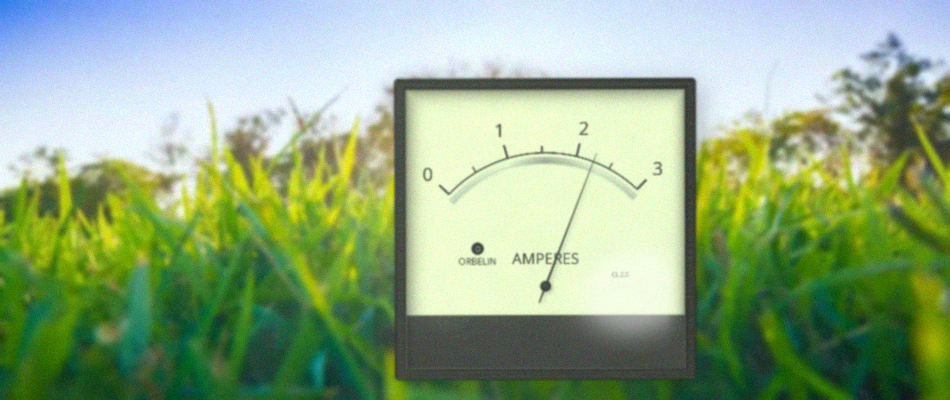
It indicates 2.25 A
